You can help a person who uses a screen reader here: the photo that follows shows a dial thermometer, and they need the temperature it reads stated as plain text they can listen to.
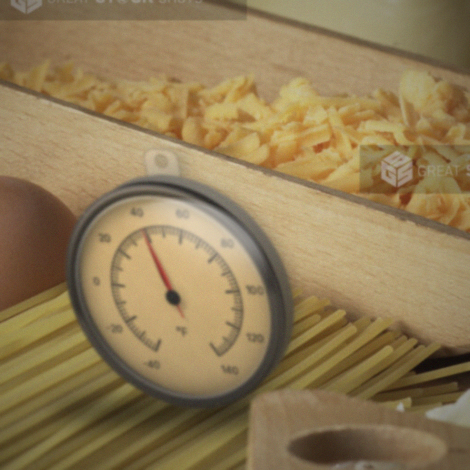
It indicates 40 °F
